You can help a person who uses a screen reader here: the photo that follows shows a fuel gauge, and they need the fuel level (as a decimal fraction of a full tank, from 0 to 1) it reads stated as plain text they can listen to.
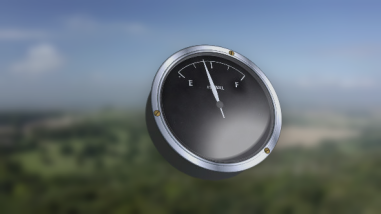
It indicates 0.375
